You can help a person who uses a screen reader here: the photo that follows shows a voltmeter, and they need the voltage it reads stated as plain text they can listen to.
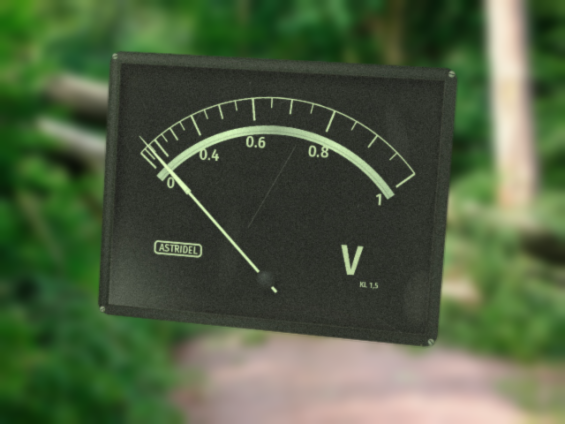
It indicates 0.15 V
